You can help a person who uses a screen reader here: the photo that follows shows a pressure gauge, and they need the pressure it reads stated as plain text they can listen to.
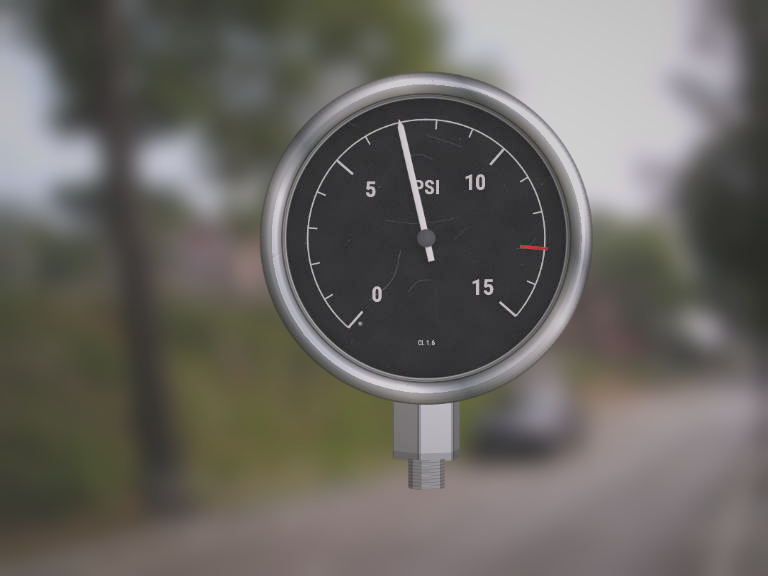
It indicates 7 psi
